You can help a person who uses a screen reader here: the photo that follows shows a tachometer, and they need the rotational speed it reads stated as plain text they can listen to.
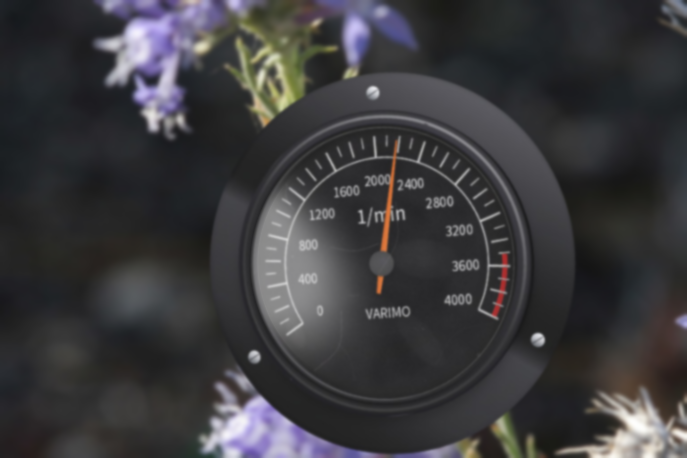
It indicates 2200 rpm
